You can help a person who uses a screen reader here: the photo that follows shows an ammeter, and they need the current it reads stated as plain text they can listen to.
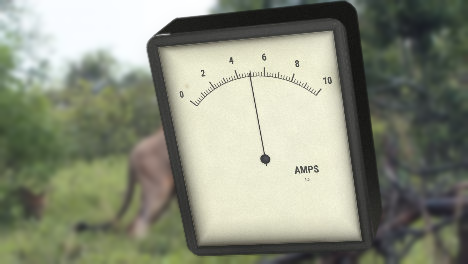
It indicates 5 A
